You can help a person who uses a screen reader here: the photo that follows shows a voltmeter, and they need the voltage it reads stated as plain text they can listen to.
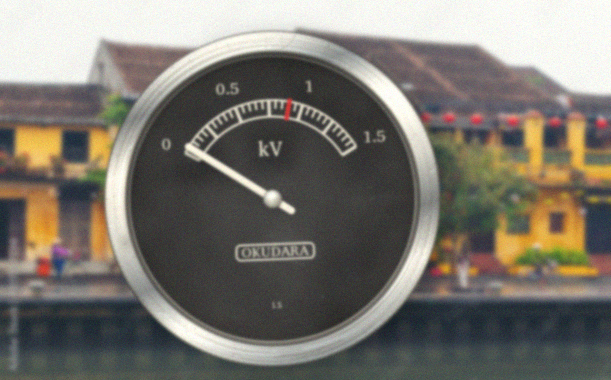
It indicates 0.05 kV
